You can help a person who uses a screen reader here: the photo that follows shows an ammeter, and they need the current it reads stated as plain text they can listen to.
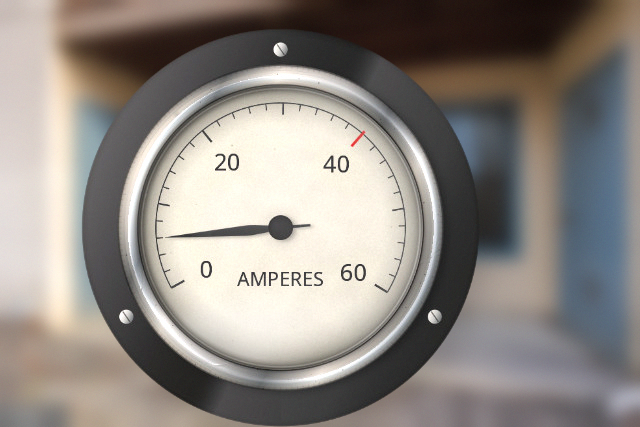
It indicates 6 A
